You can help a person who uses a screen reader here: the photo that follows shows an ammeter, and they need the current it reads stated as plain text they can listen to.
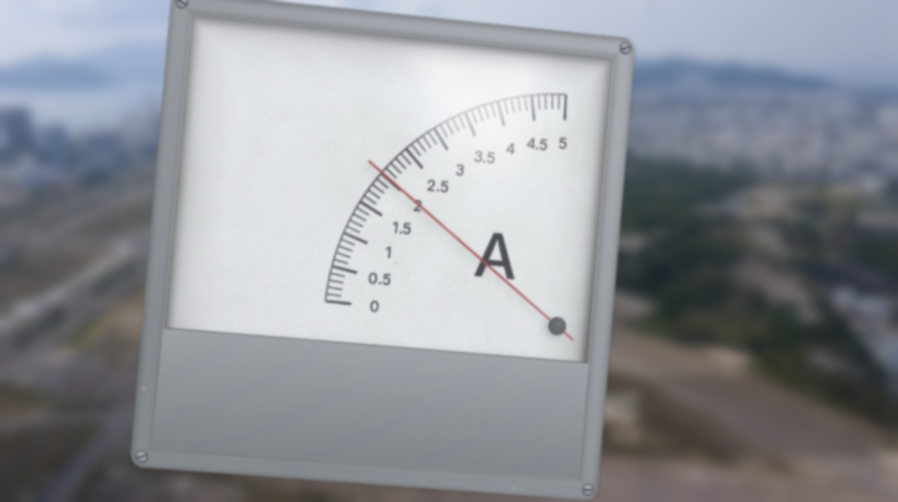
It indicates 2 A
